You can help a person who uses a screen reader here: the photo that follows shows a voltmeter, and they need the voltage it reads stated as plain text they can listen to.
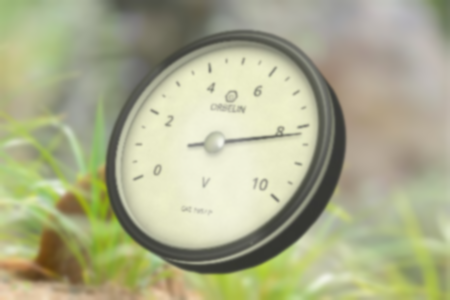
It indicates 8.25 V
